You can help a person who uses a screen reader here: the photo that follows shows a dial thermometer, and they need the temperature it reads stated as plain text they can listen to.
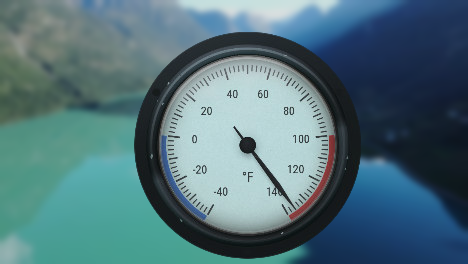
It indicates 136 °F
